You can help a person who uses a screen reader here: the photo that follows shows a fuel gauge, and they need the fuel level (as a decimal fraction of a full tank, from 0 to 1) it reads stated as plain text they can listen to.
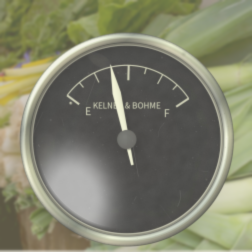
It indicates 0.375
